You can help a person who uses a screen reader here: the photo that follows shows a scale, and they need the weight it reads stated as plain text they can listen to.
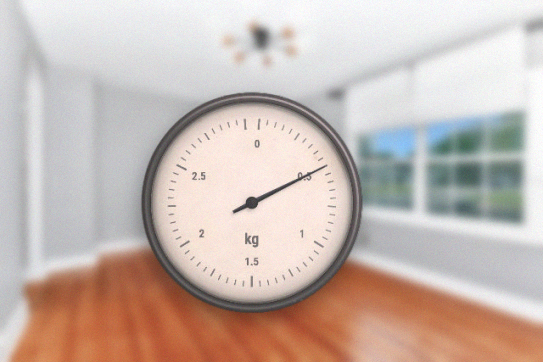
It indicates 0.5 kg
